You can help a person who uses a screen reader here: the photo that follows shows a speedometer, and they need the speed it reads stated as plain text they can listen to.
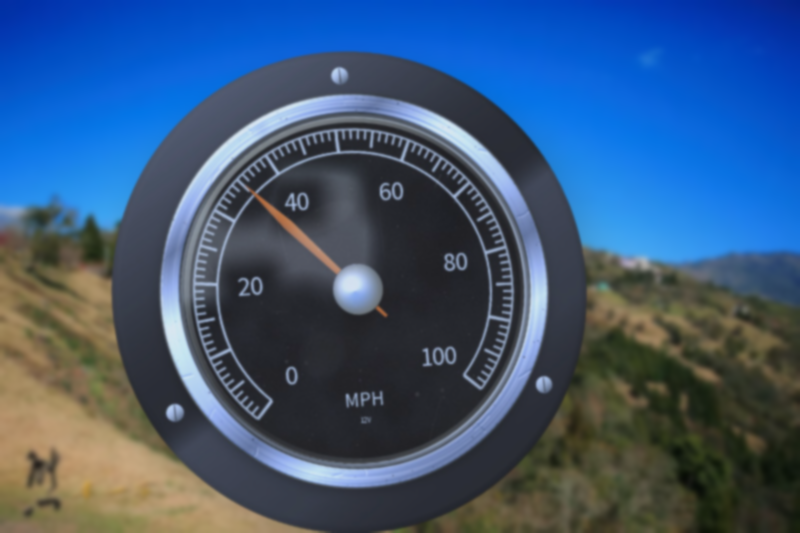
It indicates 35 mph
